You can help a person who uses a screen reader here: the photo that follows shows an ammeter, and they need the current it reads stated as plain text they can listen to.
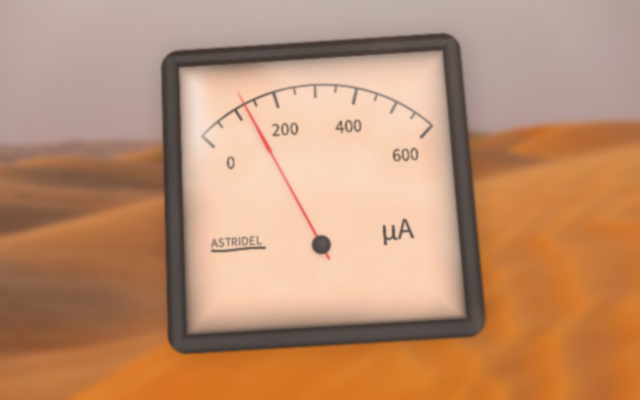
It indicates 125 µA
